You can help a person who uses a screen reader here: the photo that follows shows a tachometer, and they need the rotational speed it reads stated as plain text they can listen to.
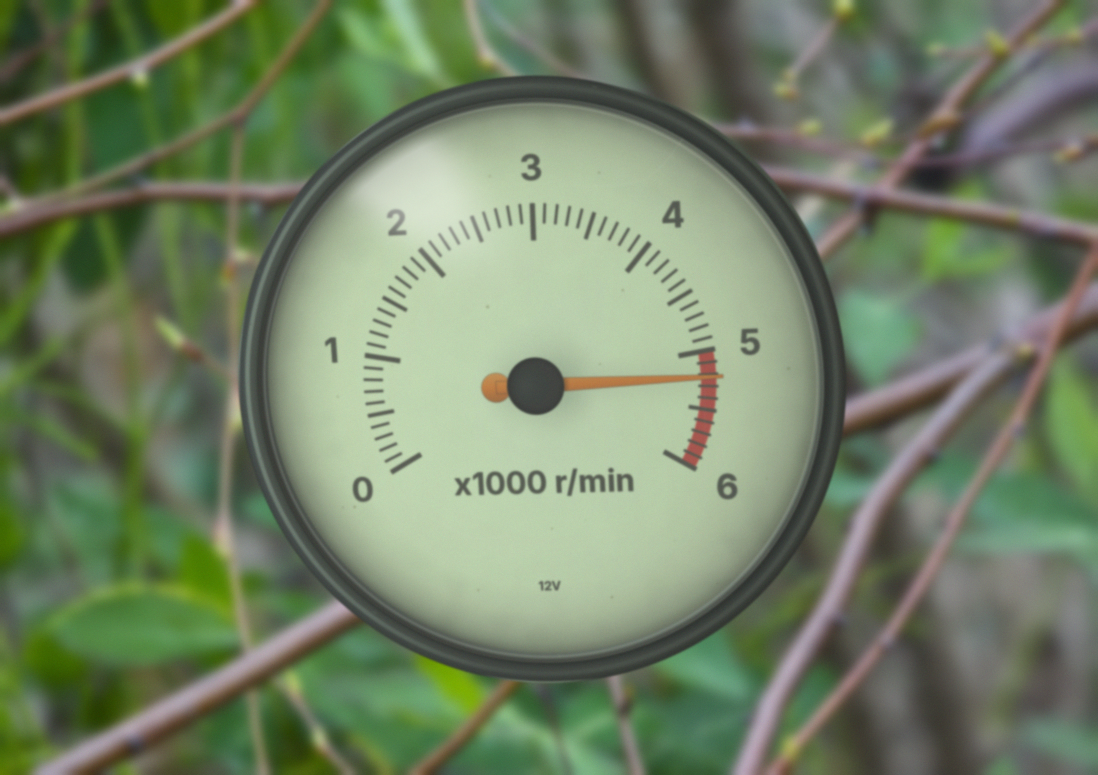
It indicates 5200 rpm
